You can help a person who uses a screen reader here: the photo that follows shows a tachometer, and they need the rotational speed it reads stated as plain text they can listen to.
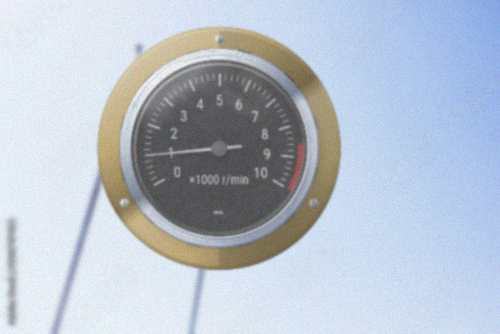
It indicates 1000 rpm
